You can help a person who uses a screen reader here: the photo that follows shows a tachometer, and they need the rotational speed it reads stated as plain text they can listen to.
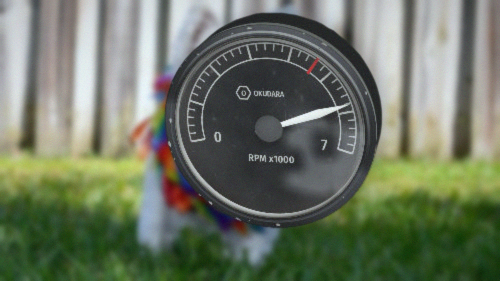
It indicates 5800 rpm
